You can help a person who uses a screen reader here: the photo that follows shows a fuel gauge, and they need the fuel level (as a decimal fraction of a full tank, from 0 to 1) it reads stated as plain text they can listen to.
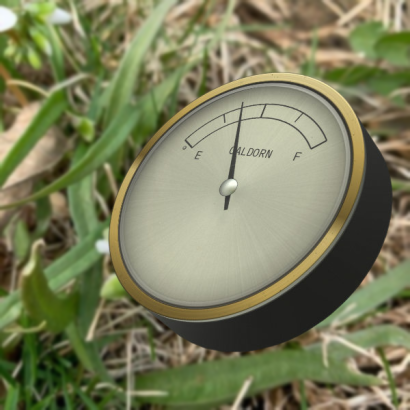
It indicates 0.375
